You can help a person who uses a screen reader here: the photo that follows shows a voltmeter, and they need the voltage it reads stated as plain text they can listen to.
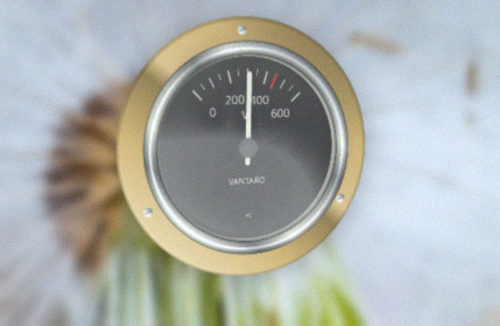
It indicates 300 V
